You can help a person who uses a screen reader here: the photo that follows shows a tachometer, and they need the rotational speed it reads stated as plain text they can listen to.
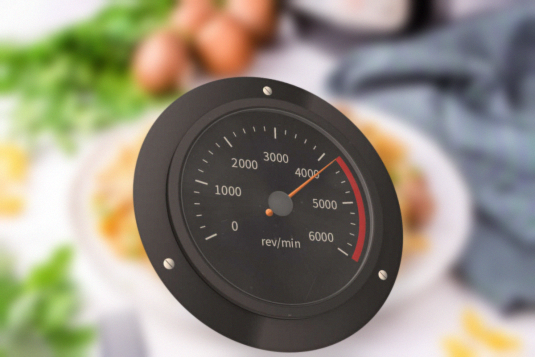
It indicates 4200 rpm
